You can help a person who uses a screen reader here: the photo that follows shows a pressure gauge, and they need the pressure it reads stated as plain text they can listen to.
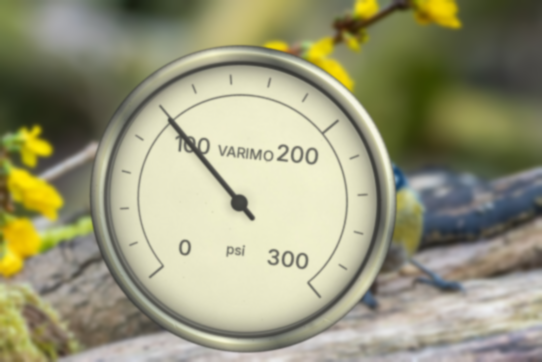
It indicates 100 psi
